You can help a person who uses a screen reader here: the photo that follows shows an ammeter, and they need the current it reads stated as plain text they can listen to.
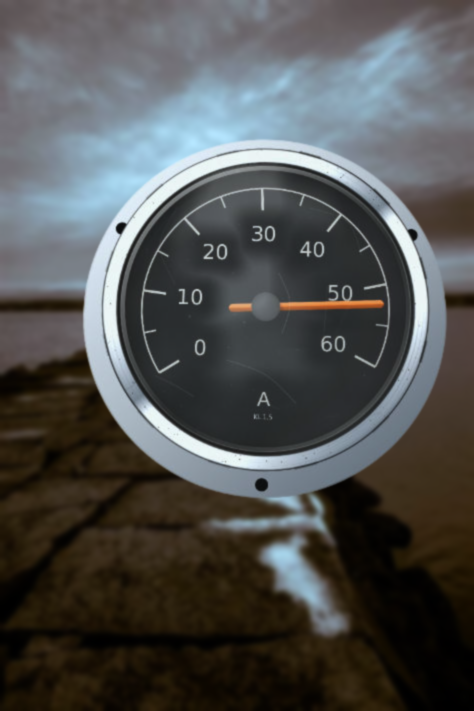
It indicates 52.5 A
